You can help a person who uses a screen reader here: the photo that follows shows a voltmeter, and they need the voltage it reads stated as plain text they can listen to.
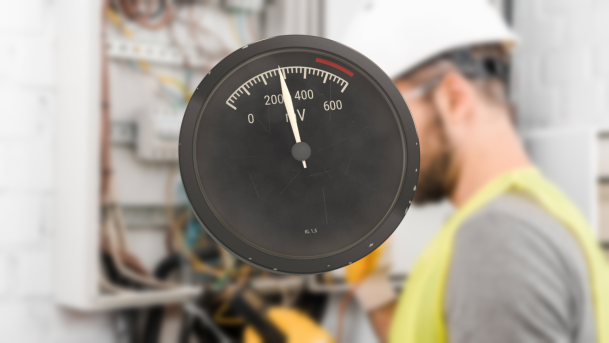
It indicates 280 mV
